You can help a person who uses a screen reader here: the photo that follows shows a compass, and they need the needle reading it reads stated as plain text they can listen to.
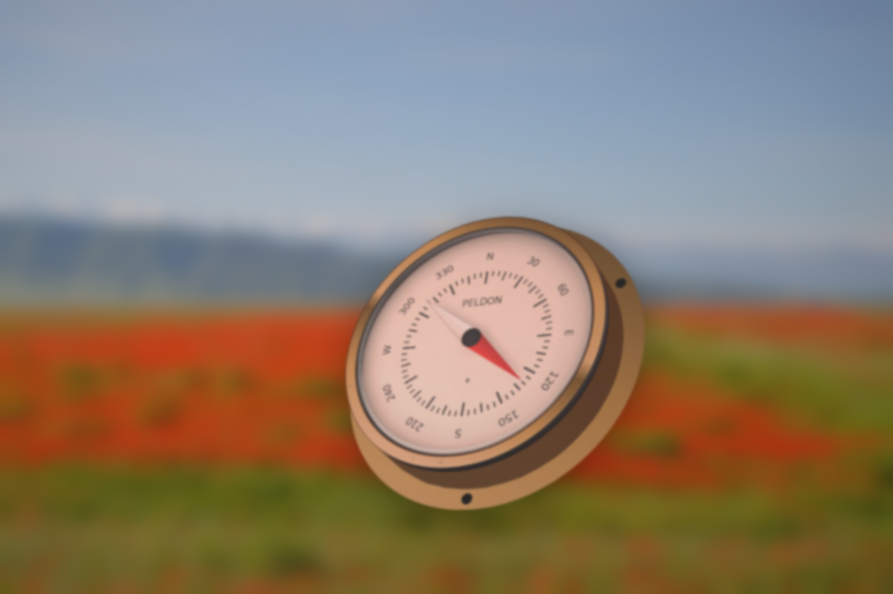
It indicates 130 °
